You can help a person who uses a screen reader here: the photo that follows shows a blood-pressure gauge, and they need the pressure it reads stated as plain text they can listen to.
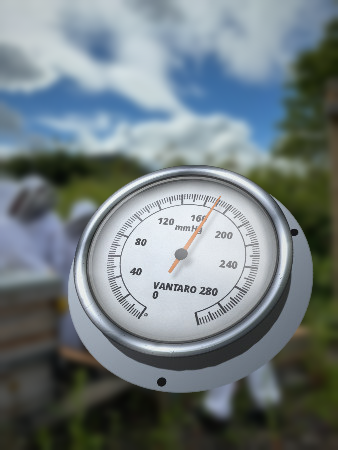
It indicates 170 mmHg
